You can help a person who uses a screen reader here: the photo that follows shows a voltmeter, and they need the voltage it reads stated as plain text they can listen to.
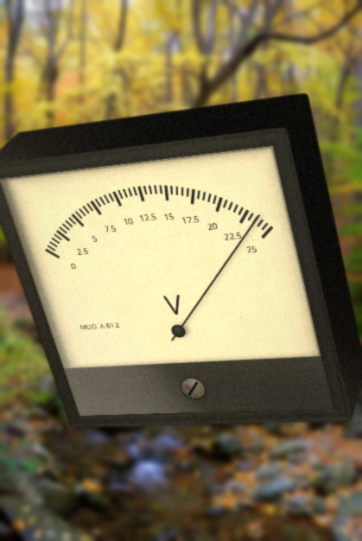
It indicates 23.5 V
